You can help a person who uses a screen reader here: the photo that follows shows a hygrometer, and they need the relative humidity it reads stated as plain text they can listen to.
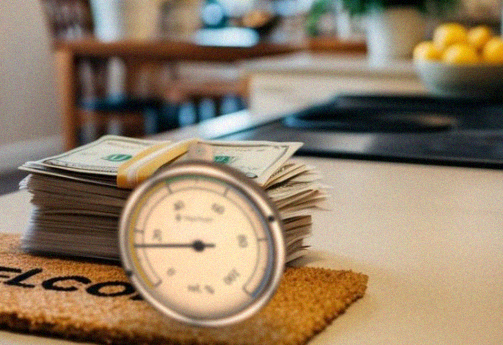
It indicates 15 %
